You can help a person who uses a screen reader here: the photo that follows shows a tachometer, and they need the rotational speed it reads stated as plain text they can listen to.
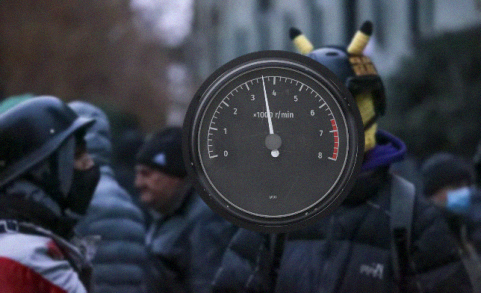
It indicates 3600 rpm
